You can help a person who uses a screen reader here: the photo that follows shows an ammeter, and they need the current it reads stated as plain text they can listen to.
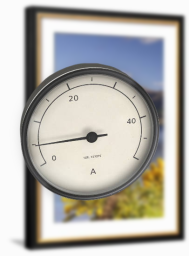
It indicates 5 A
